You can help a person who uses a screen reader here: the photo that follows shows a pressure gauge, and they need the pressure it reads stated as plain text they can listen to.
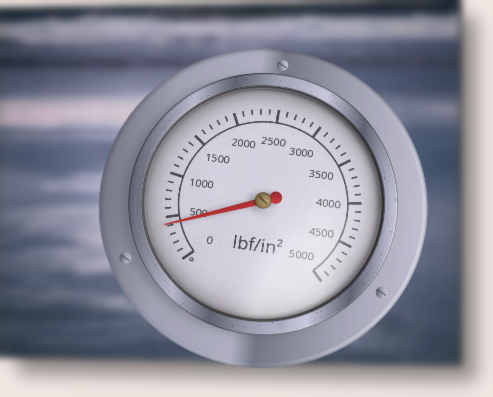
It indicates 400 psi
